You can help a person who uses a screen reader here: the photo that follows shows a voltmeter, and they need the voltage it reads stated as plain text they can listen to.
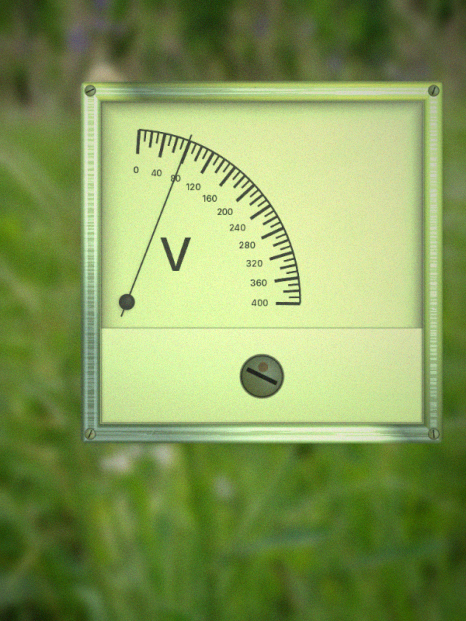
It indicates 80 V
